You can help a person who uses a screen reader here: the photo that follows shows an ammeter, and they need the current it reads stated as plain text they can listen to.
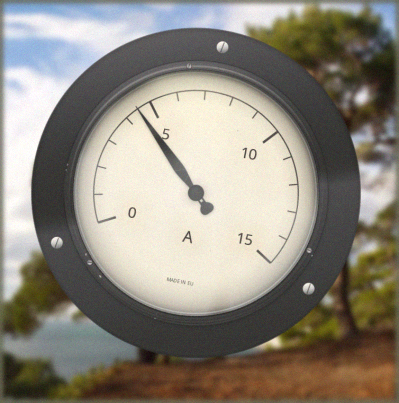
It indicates 4.5 A
